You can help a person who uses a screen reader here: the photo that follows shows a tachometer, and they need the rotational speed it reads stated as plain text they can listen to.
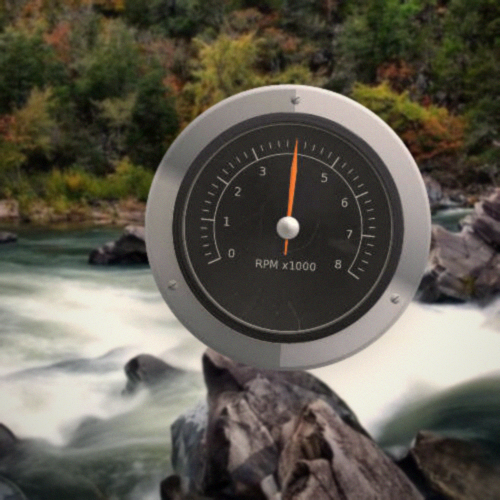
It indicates 4000 rpm
